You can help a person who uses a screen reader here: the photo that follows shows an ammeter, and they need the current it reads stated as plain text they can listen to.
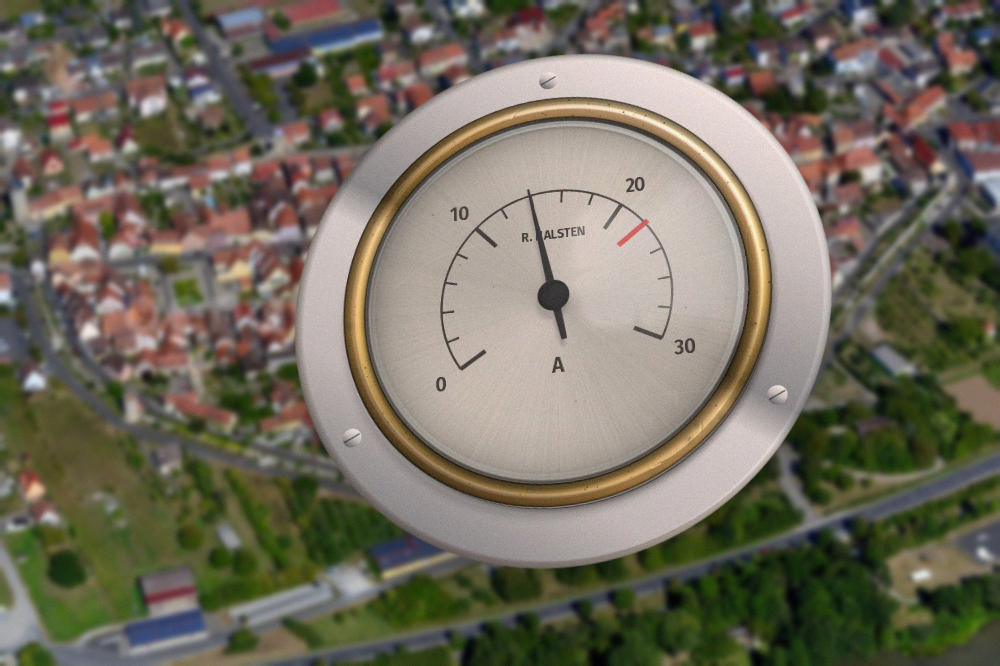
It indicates 14 A
